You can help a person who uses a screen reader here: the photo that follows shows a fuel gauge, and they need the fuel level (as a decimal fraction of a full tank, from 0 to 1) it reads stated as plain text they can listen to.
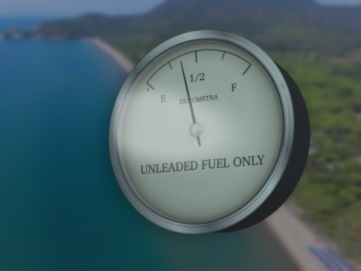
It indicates 0.375
